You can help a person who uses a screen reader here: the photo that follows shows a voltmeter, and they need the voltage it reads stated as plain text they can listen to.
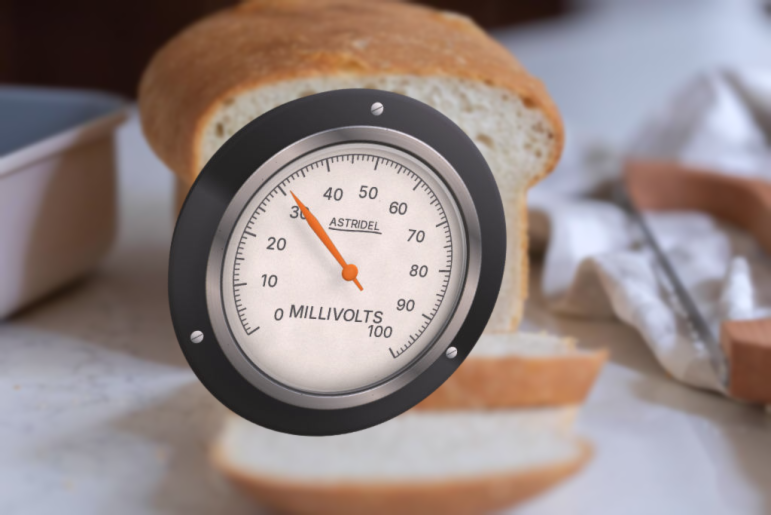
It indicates 31 mV
